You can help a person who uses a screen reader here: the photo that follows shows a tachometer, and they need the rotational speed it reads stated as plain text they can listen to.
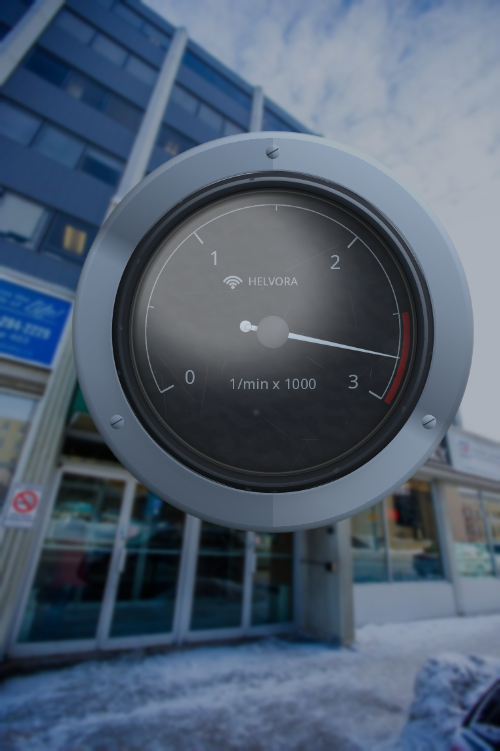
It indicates 2750 rpm
